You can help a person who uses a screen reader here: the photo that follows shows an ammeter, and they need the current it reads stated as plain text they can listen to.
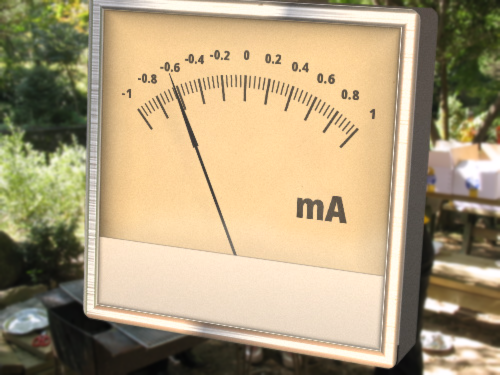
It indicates -0.6 mA
